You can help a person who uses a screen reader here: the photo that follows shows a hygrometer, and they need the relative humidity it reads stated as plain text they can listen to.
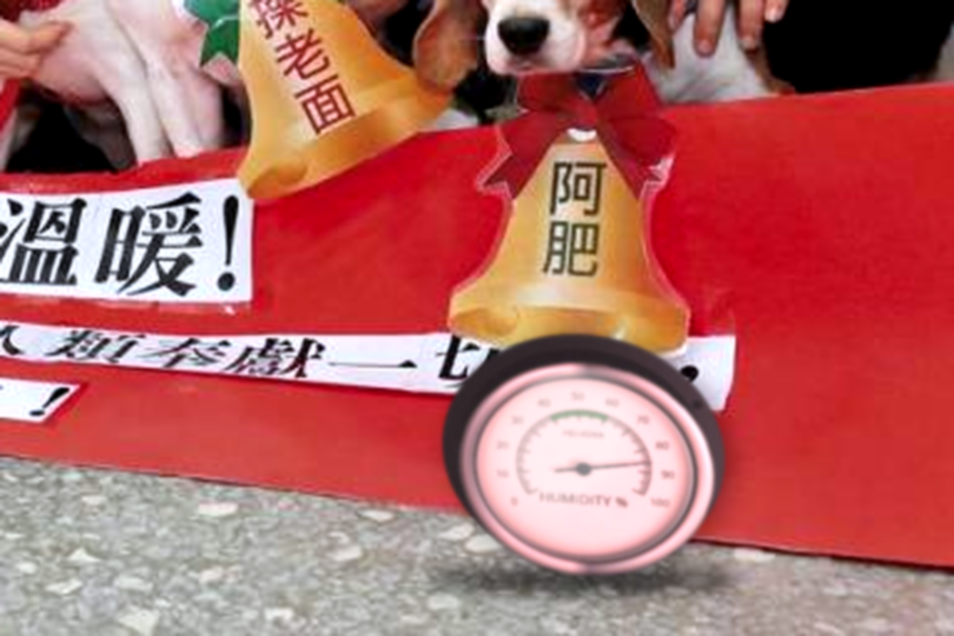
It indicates 85 %
